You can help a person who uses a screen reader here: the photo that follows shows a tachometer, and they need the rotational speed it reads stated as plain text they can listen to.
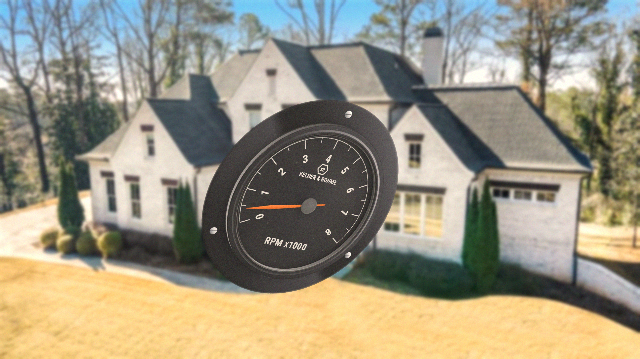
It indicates 500 rpm
